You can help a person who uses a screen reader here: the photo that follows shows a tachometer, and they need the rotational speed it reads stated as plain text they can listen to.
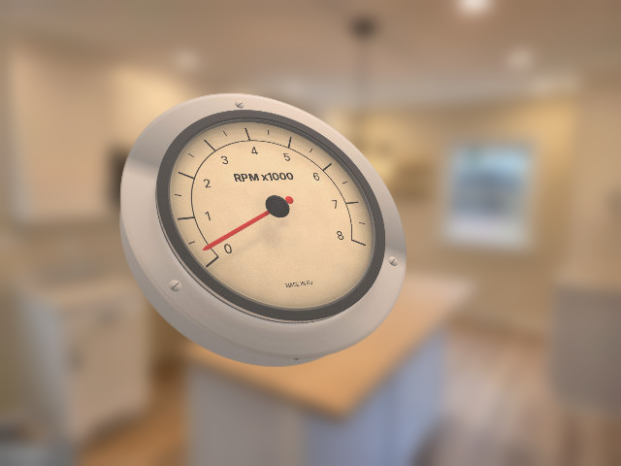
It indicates 250 rpm
